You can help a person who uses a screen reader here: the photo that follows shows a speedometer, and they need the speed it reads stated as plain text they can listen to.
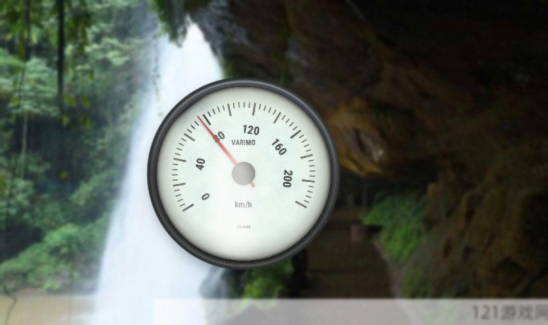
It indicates 76 km/h
